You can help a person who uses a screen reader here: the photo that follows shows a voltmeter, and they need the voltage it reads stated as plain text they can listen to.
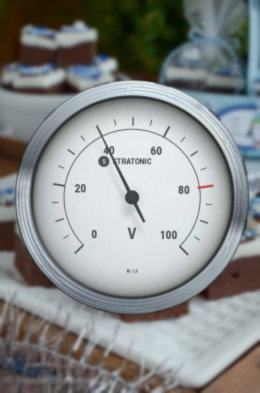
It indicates 40 V
